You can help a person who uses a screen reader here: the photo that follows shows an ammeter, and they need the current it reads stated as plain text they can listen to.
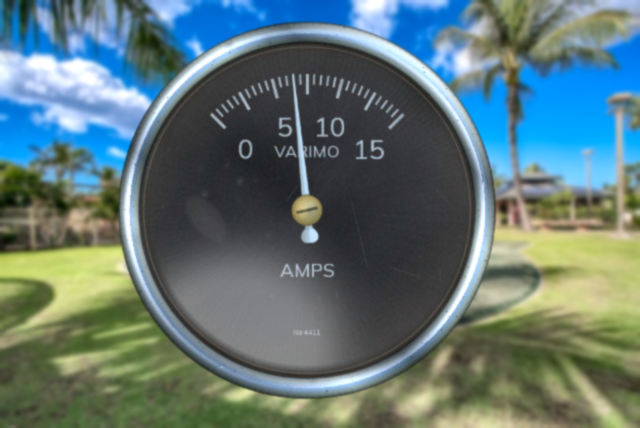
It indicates 6.5 A
